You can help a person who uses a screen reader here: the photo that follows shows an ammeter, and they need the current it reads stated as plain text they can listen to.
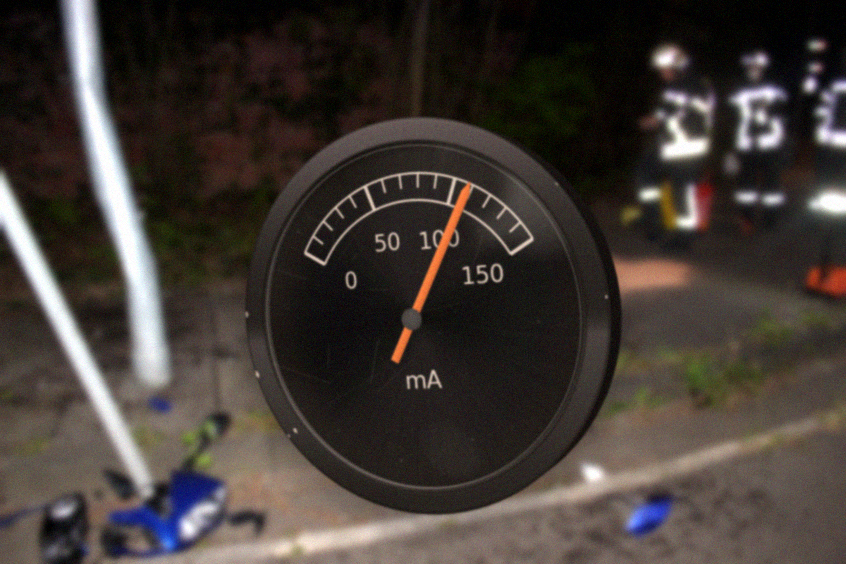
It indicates 110 mA
